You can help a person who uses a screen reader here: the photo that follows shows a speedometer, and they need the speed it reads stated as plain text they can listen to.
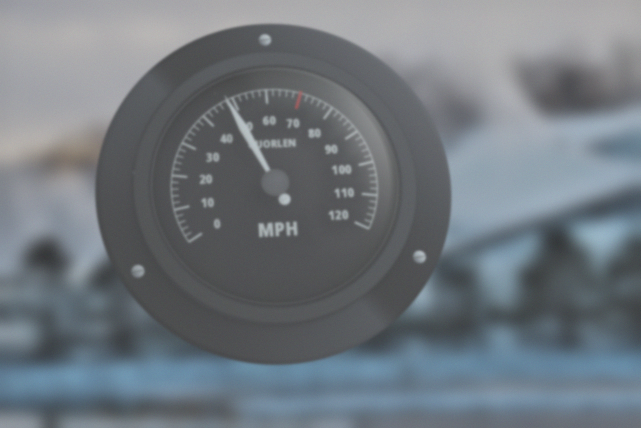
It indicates 48 mph
